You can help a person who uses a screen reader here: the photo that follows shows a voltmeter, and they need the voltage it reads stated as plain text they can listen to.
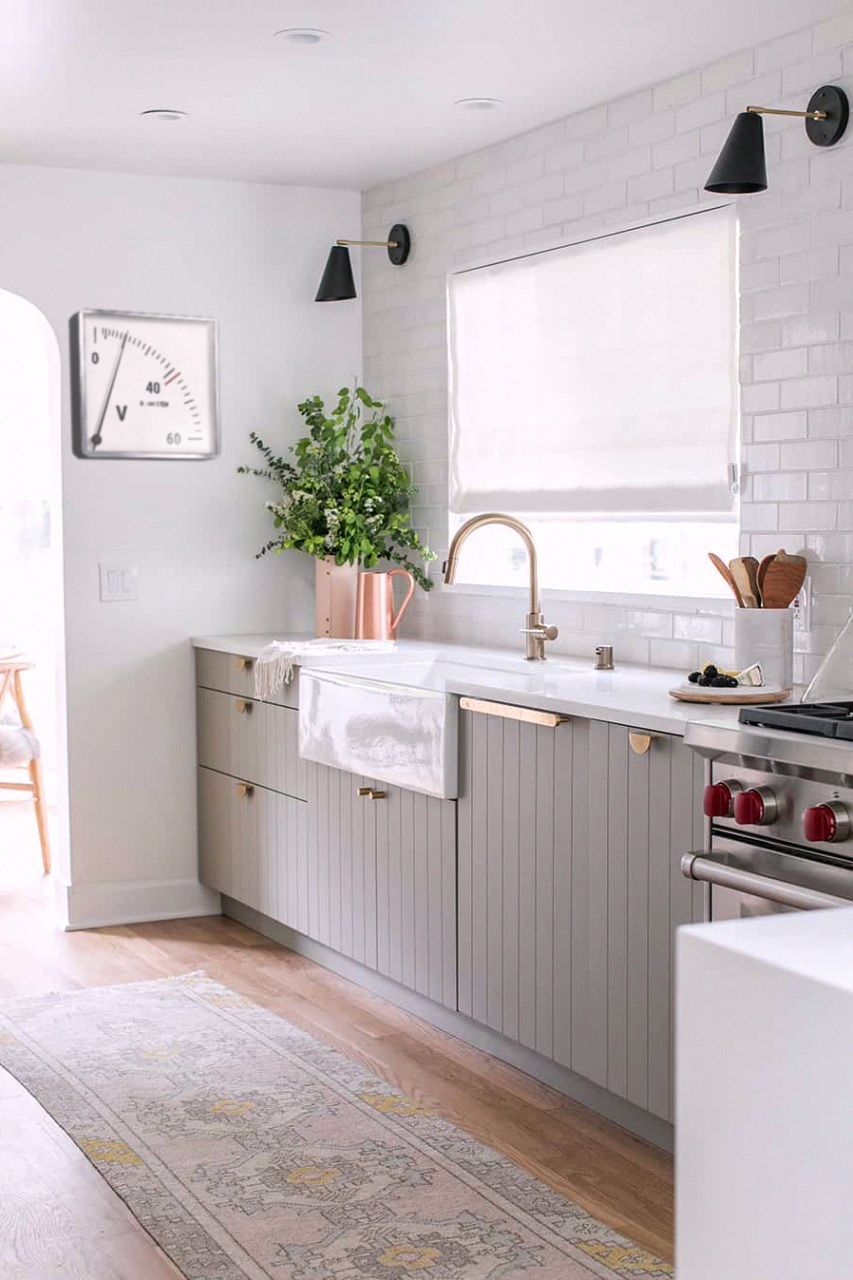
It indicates 20 V
